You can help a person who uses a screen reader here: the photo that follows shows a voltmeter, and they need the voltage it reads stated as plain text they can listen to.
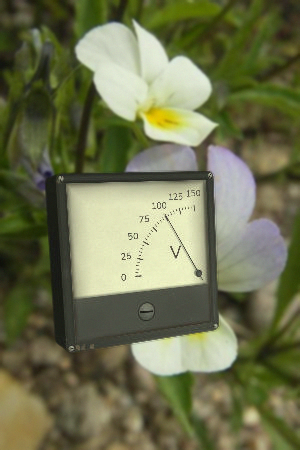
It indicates 100 V
